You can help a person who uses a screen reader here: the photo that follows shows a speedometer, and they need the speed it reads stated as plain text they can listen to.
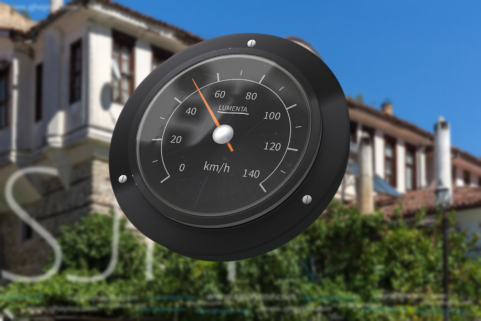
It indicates 50 km/h
